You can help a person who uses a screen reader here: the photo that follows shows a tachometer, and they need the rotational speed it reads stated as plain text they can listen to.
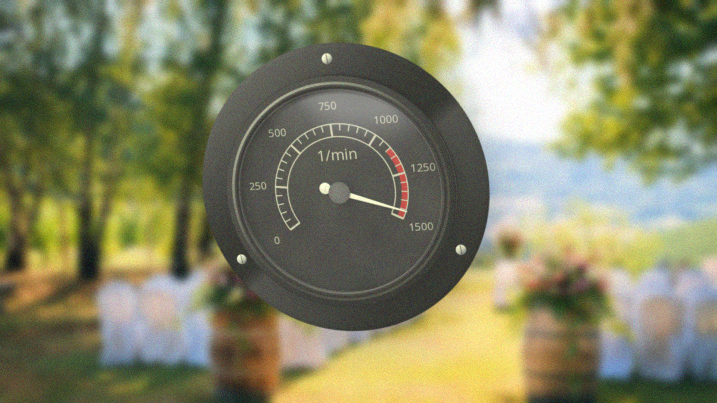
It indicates 1450 rpm
